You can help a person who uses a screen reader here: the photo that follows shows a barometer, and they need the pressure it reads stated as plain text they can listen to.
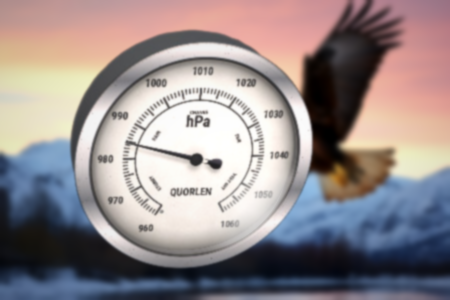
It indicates 985 hPa
